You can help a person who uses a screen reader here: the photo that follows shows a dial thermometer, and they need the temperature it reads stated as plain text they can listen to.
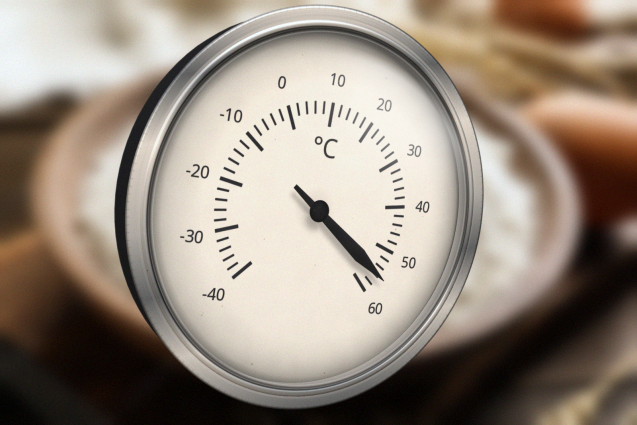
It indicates 56 °C
